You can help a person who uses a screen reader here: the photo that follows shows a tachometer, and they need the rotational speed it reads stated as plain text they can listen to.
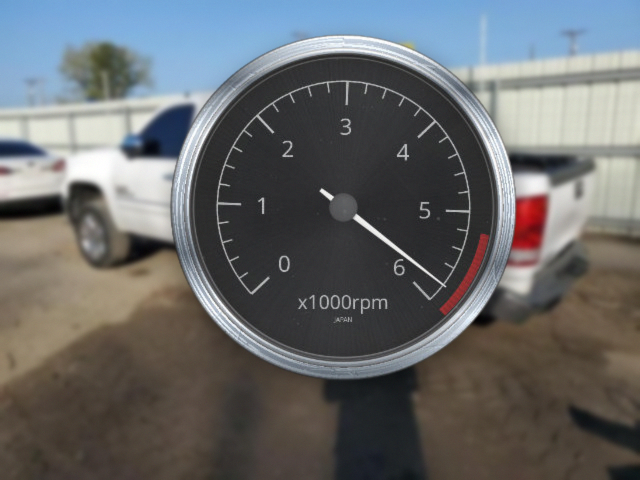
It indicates 5800 rpm
